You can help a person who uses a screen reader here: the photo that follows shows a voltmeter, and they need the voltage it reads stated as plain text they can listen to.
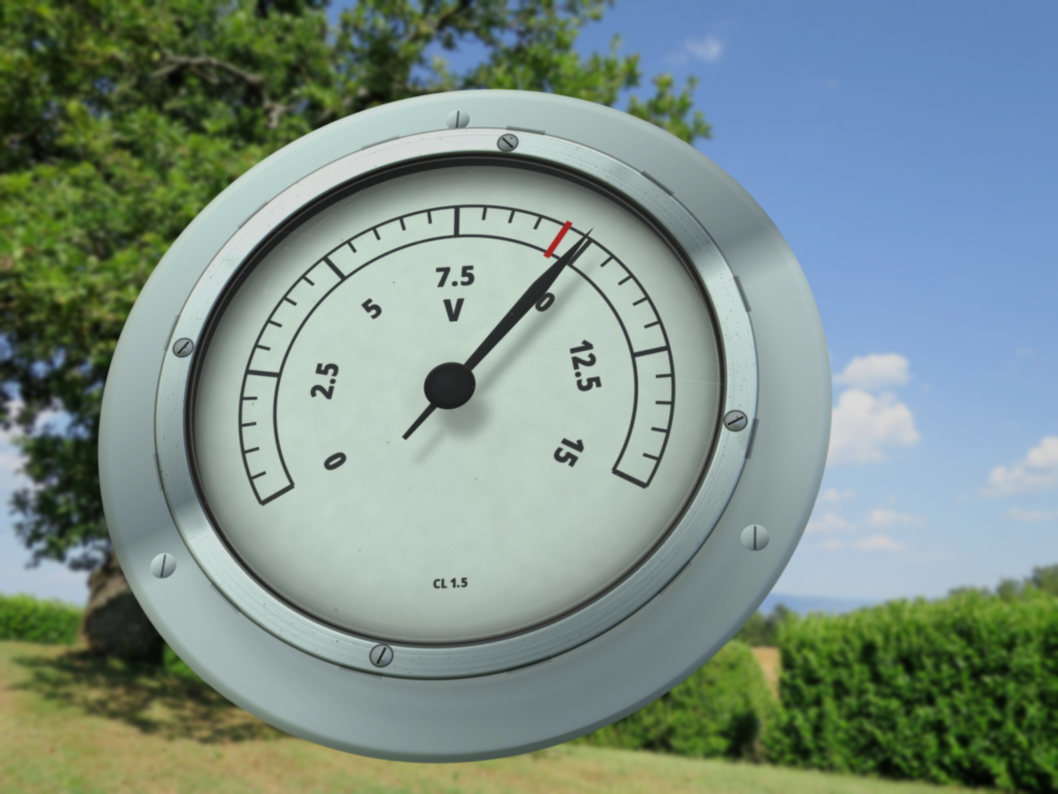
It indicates 10 V
